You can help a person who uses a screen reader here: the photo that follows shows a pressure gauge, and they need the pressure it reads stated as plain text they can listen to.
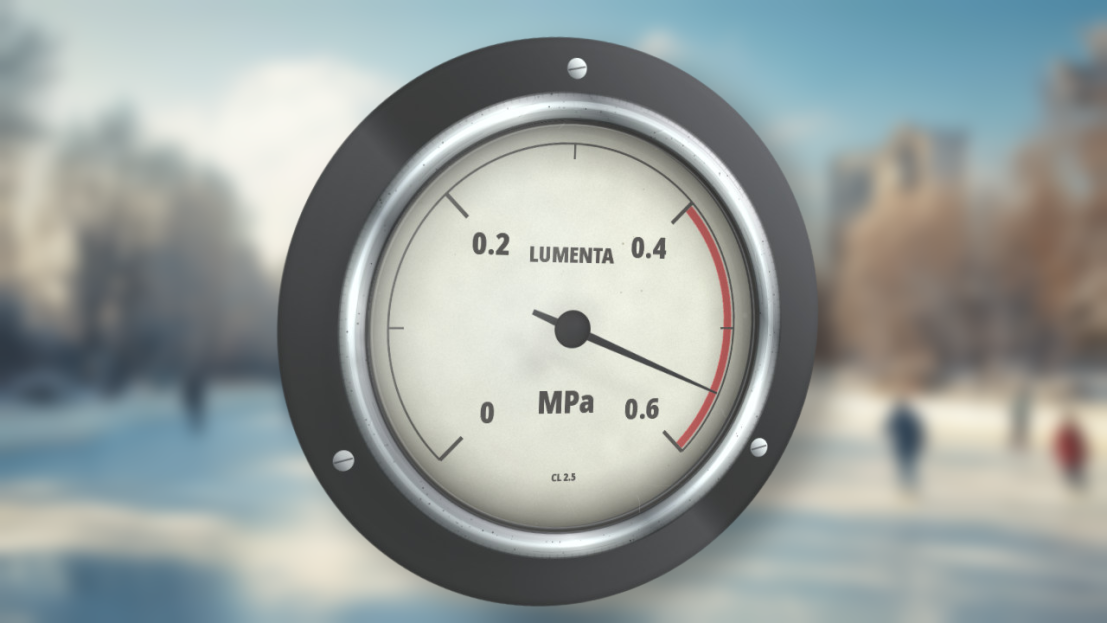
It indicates 0.55 MPa
